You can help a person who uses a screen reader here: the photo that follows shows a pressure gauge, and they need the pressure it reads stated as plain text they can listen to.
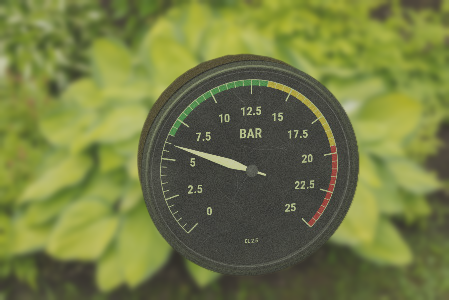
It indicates 6 bar
